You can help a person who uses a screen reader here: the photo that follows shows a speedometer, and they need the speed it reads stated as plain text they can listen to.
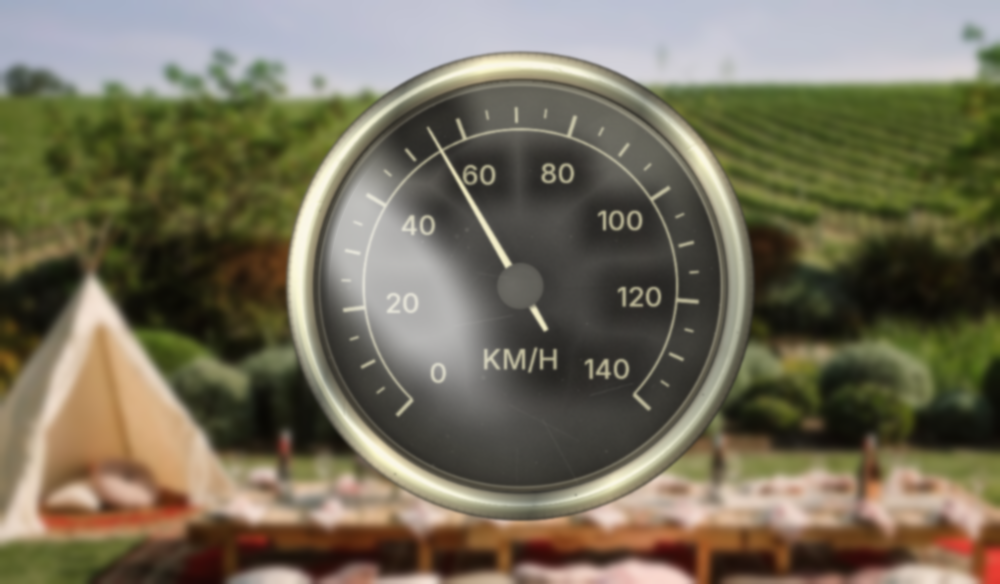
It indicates 55 km/h
